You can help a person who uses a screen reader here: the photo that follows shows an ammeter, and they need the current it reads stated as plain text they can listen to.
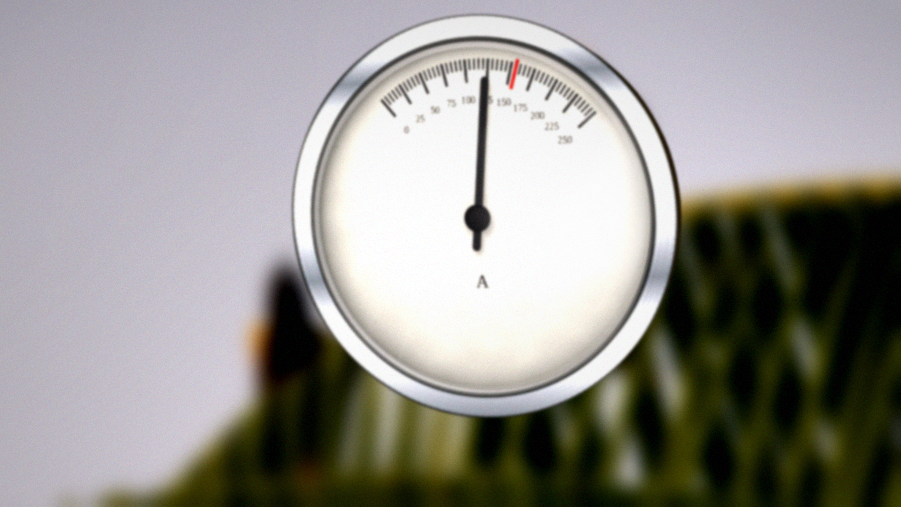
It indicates 125 A
